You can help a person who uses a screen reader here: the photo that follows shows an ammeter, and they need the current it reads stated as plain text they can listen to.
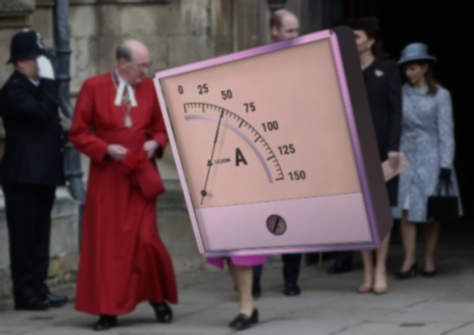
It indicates 50 A
